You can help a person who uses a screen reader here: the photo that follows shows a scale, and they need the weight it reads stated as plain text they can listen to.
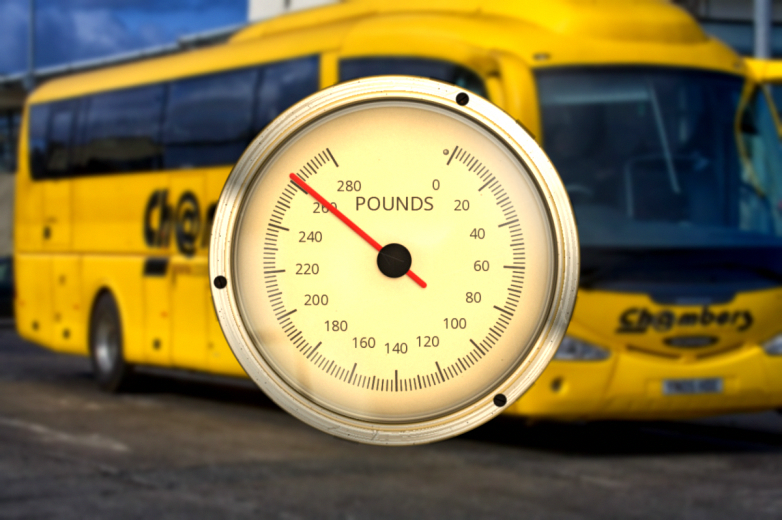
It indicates 262 lb
